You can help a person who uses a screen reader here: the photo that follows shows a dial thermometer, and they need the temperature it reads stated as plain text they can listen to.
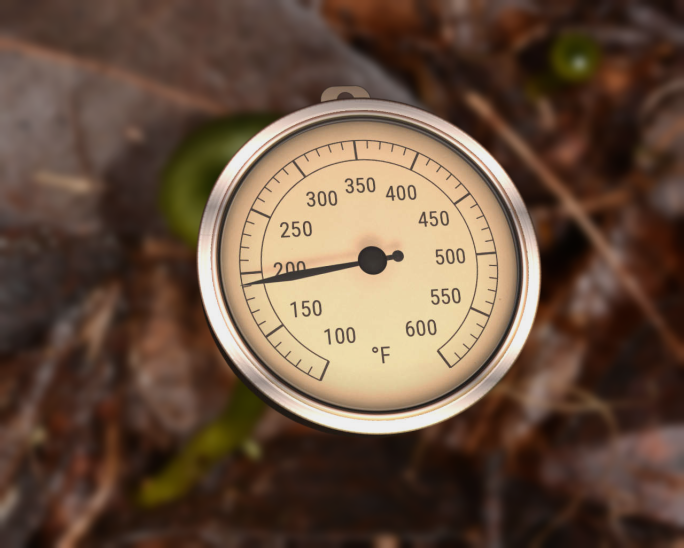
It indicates 190 °F
